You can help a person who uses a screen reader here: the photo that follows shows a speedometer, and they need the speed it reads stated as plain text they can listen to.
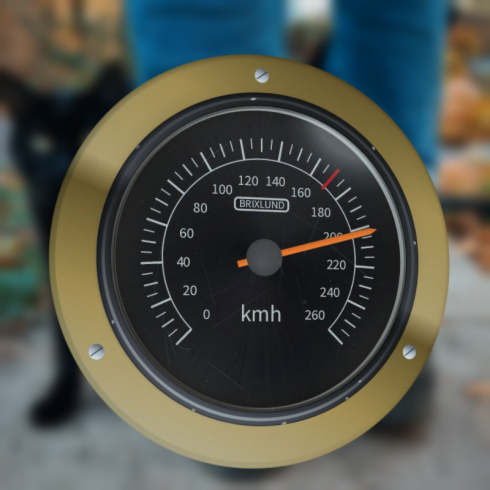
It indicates 202.5 km/h
